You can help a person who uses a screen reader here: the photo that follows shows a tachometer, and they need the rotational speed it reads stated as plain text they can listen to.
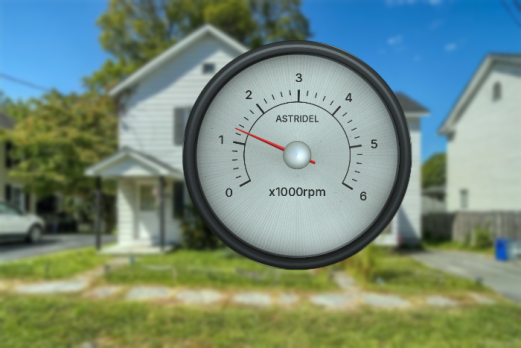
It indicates 1300 rpm
